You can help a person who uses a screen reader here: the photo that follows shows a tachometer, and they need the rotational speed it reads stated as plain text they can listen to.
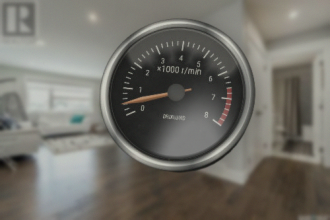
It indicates 400 rpm
